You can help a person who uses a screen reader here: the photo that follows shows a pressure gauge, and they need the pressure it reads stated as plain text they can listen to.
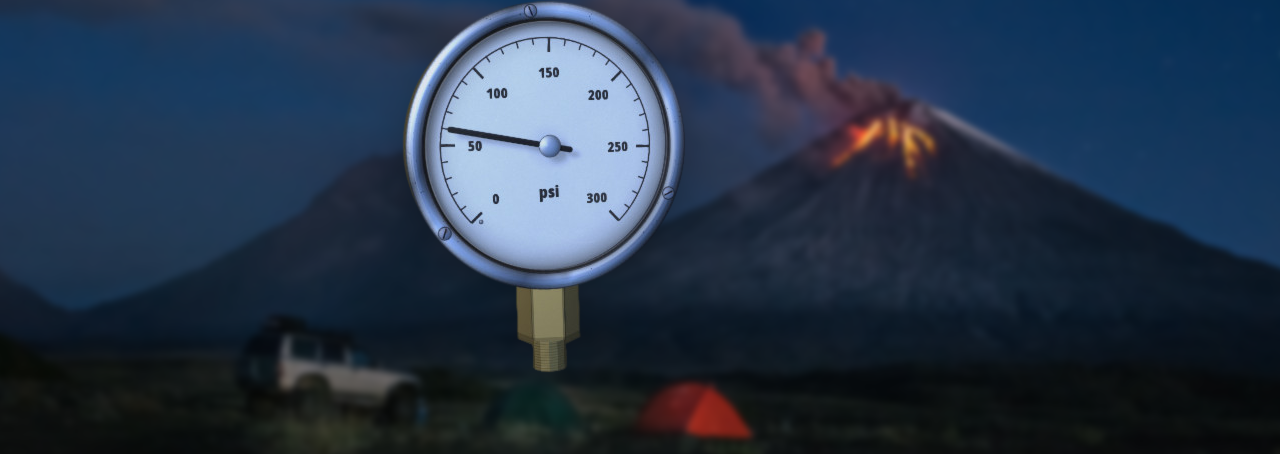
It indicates 60 psi
